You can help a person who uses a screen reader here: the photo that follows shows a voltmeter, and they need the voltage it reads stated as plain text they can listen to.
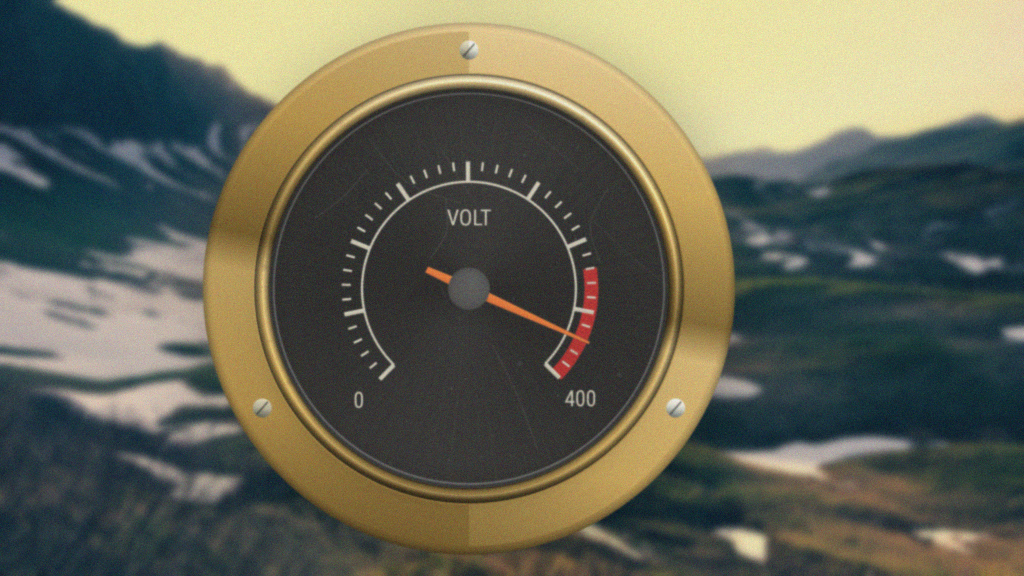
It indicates 370 V
